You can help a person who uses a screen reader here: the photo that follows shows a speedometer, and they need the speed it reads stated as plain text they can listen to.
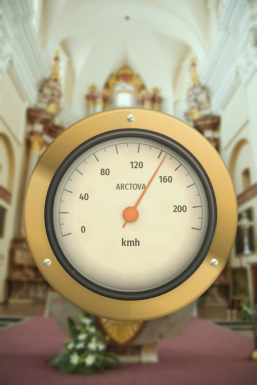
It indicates 145 km/h
